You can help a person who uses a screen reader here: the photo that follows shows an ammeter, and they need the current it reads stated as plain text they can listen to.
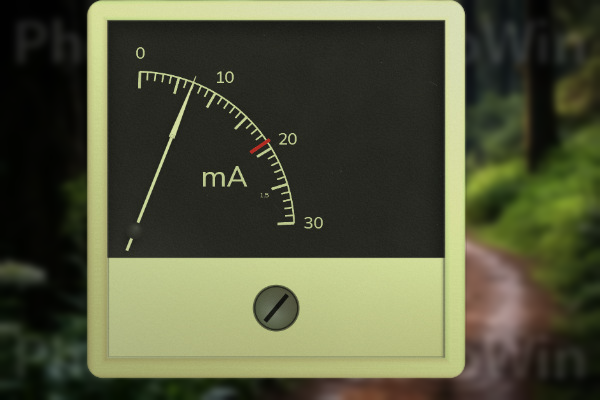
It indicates 7 mA
